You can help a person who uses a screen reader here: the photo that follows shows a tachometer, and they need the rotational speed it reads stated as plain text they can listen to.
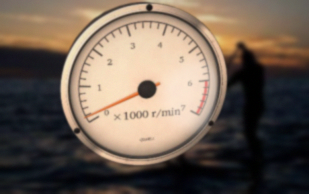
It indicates 200 rpm
